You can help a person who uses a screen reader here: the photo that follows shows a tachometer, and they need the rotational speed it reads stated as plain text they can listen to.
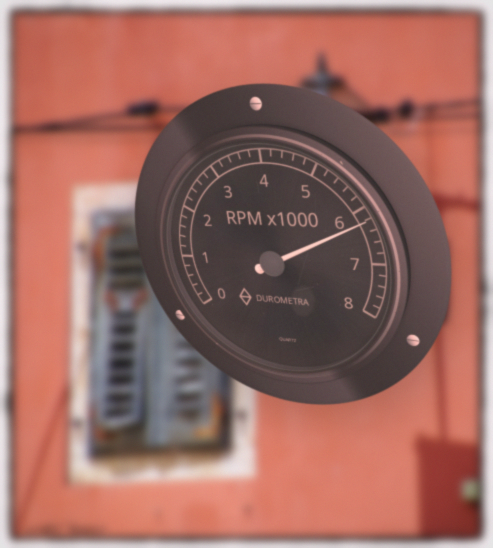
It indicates 6200 rpm
